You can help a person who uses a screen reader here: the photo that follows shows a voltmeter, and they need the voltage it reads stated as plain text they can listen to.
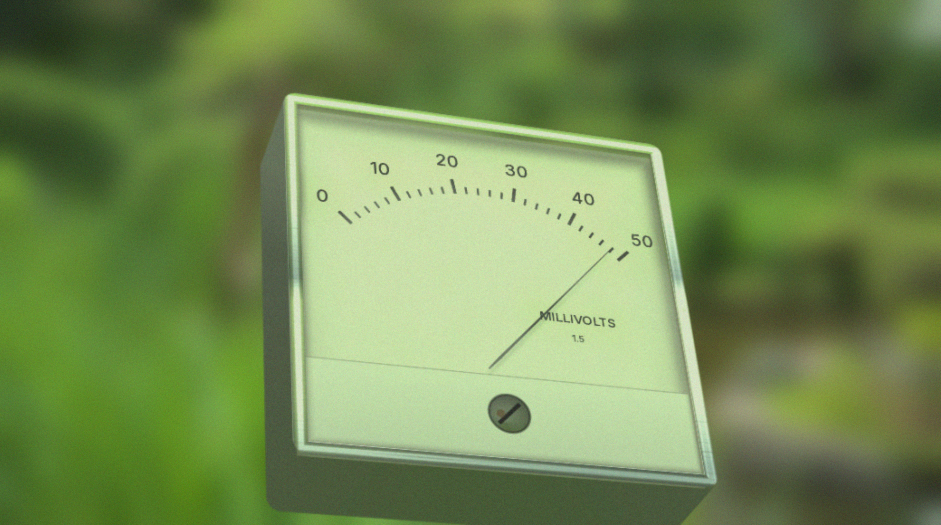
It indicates 48 mV
